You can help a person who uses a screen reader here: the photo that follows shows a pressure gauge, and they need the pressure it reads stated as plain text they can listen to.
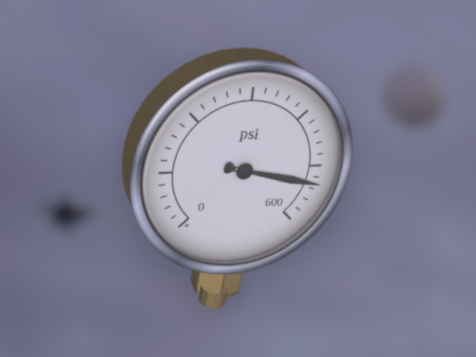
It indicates 530 psi
